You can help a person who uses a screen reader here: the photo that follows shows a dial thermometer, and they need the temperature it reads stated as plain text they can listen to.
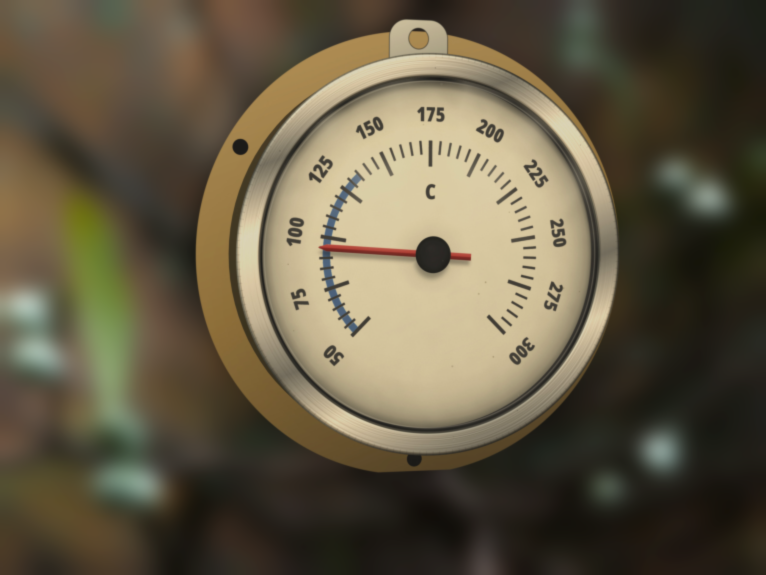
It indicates 95 °C
